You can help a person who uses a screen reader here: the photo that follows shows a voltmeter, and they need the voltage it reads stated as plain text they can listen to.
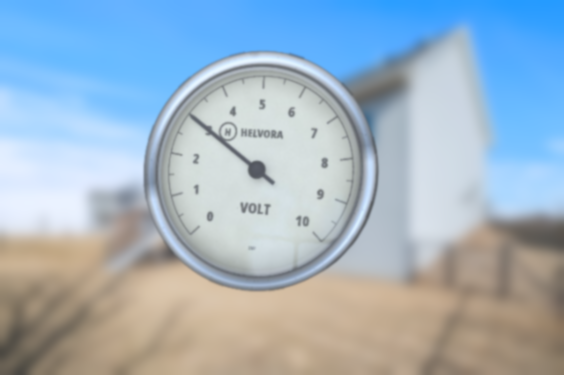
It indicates 3 V
